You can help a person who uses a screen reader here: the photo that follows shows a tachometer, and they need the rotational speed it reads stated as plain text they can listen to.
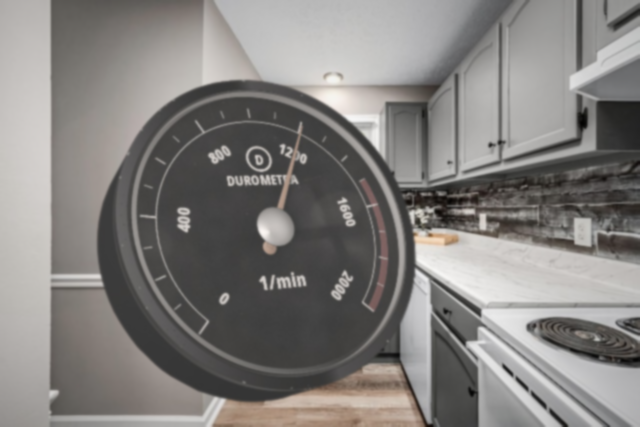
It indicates 1200 rpm
